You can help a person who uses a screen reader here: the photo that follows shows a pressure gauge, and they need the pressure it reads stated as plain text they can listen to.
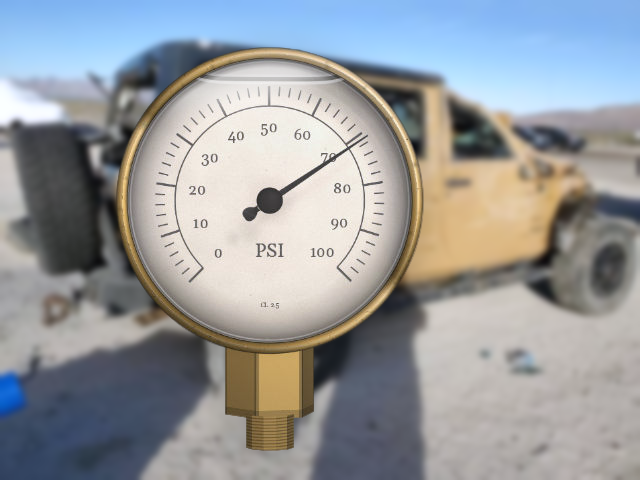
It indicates 71 psi
